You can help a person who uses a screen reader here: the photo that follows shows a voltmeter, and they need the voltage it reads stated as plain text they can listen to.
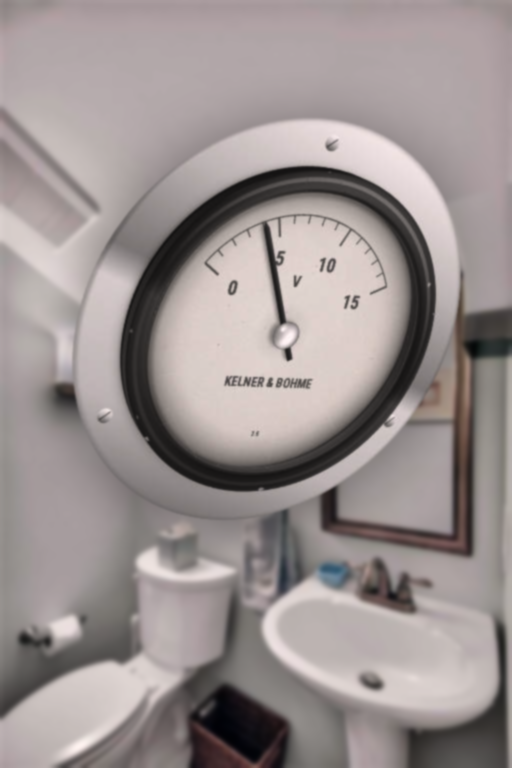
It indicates 4 V
